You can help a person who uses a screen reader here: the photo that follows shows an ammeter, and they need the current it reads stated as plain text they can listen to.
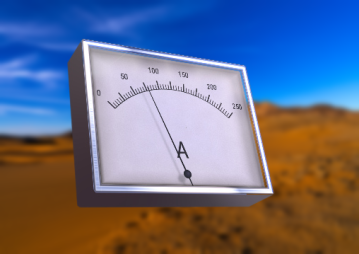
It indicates 75 A
